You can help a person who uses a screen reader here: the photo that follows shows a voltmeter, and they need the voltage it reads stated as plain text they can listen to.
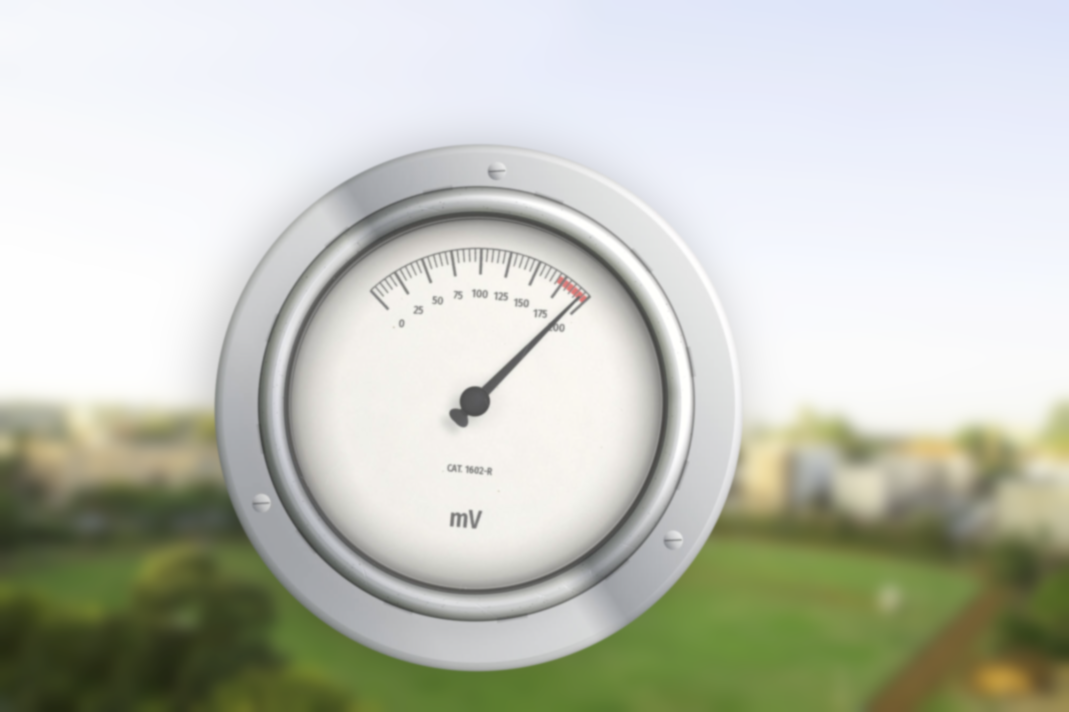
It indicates 195 mV
